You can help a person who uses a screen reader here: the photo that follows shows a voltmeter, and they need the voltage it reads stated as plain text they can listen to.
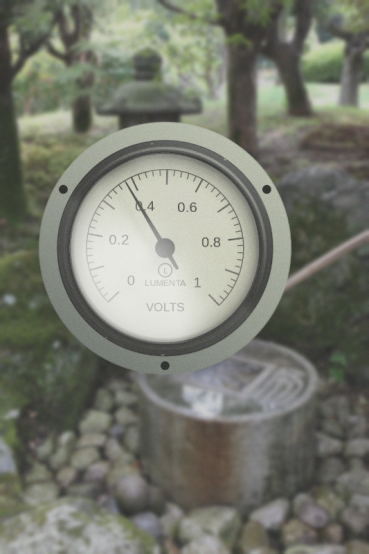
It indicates 0.38 V
